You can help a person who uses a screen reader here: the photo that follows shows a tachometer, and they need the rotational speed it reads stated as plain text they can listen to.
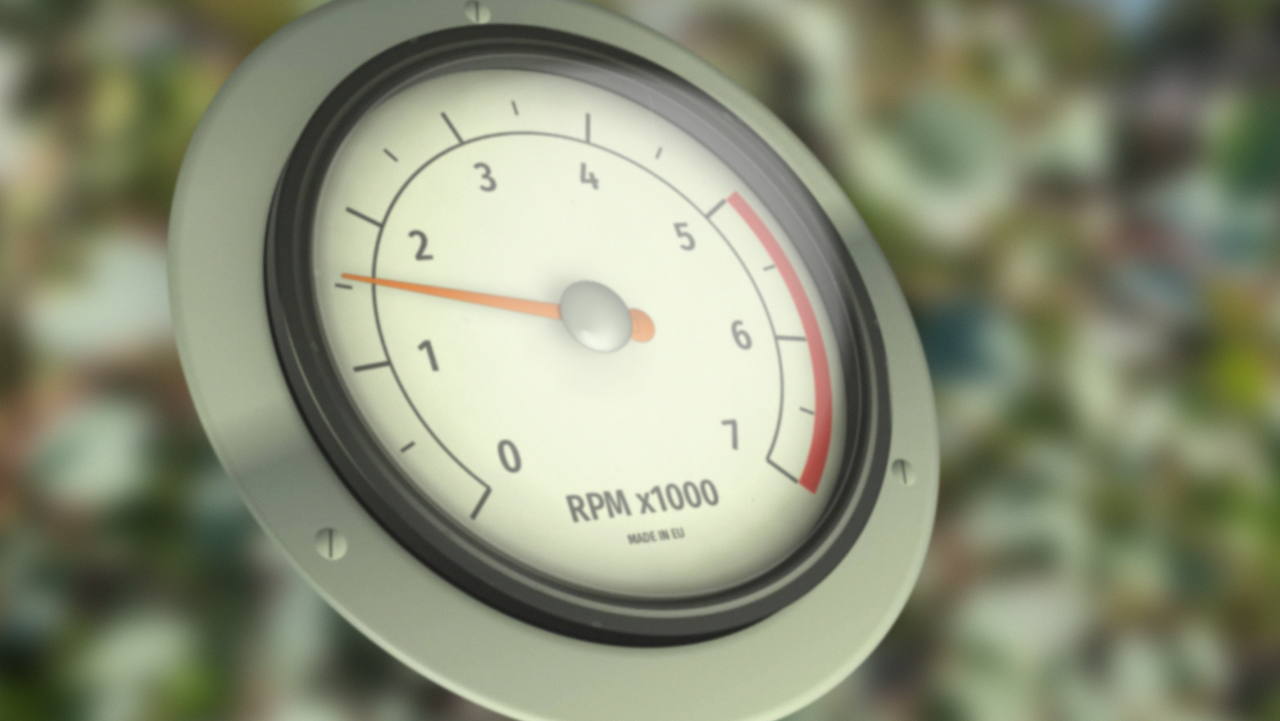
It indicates 1500 rpm
